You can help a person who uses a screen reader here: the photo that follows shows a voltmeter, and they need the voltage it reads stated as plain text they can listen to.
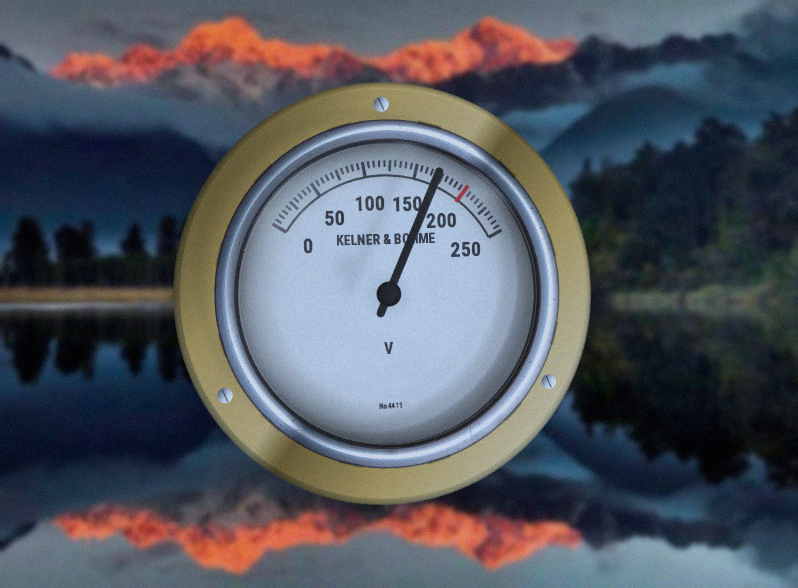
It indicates 170 V
